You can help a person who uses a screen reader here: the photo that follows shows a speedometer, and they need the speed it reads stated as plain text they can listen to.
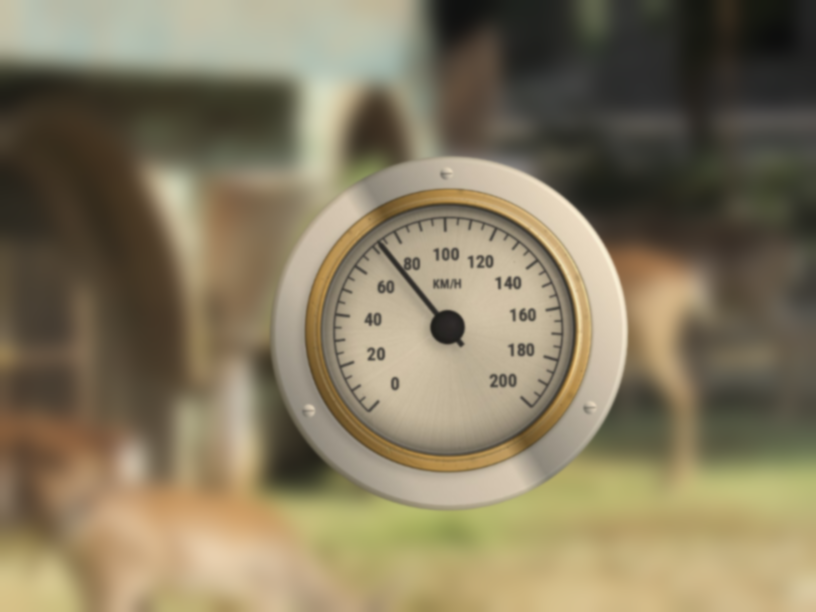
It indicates 72.5 km/h
